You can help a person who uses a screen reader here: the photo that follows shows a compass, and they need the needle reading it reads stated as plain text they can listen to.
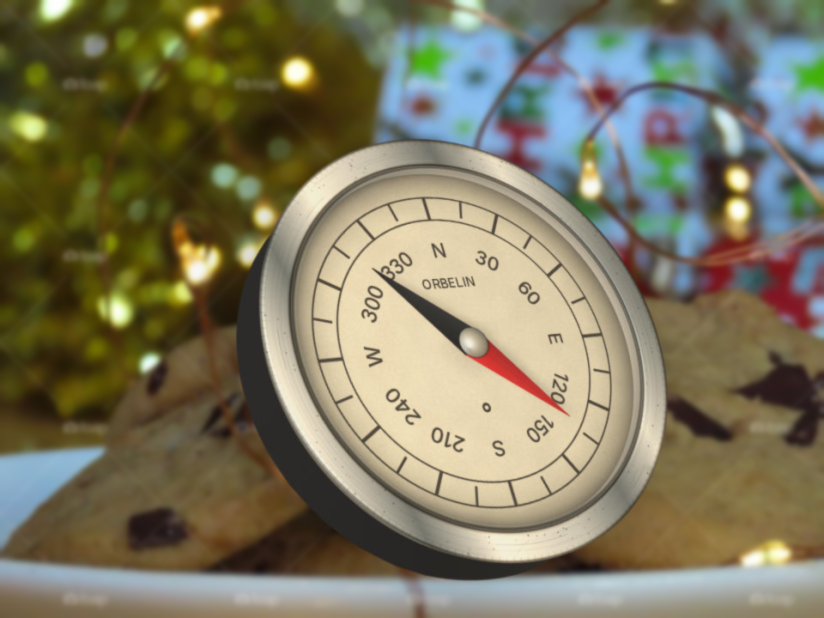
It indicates 135 °
